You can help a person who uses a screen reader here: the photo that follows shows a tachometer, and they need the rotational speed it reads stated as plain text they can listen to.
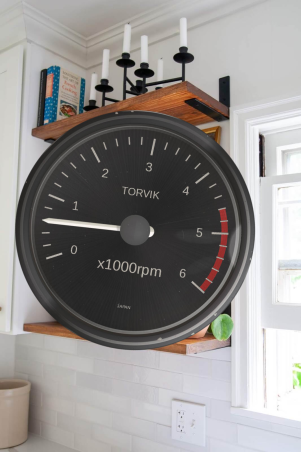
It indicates 600 rpm
